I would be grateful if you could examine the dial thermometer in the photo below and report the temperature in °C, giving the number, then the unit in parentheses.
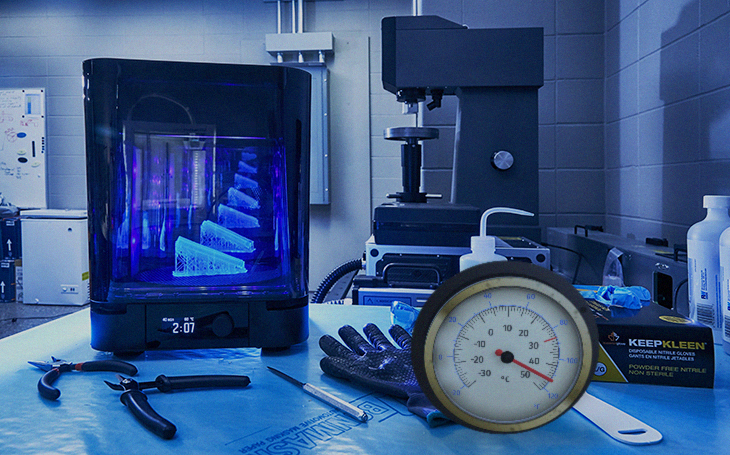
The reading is 45 (°C)
